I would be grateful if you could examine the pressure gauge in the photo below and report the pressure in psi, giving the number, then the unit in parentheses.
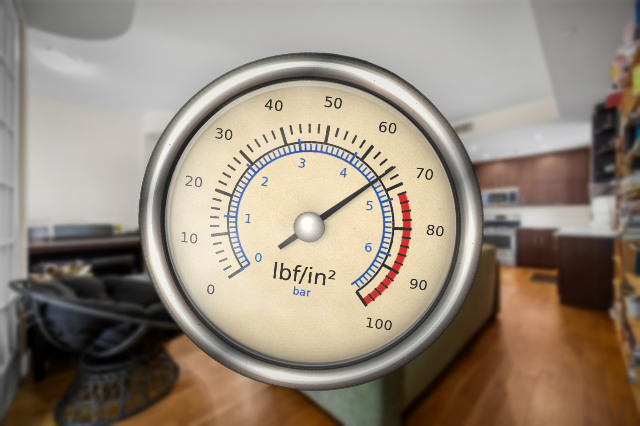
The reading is 66 (psi)
